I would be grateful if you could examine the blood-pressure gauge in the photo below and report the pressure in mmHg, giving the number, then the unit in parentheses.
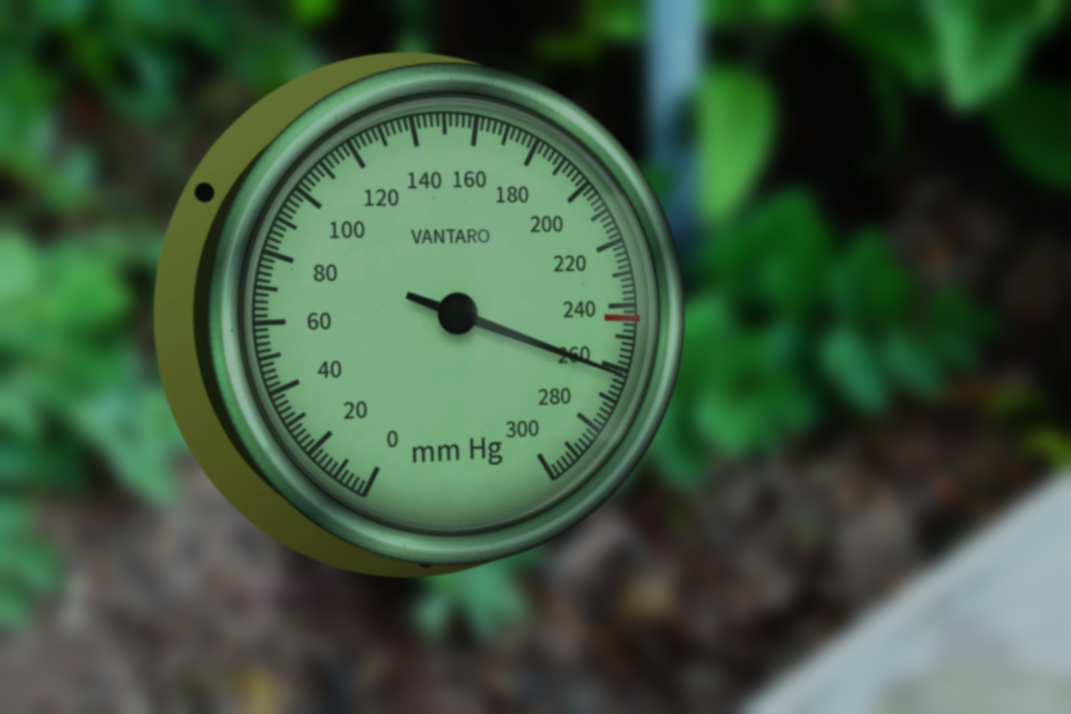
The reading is 262 (mmHg)
